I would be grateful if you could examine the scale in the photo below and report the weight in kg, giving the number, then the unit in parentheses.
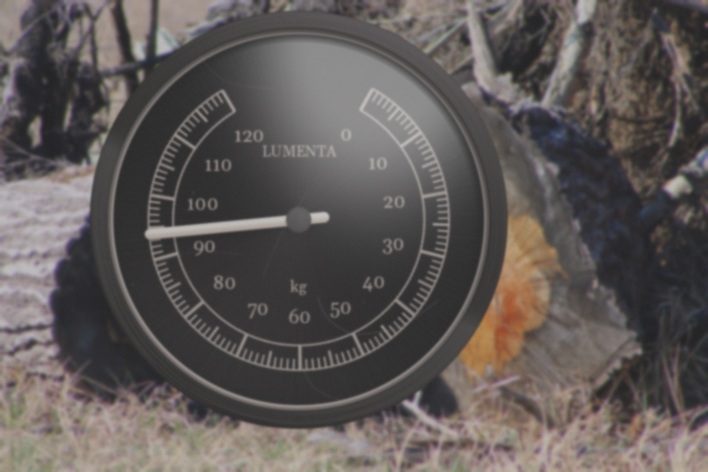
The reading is 94 (kg)
